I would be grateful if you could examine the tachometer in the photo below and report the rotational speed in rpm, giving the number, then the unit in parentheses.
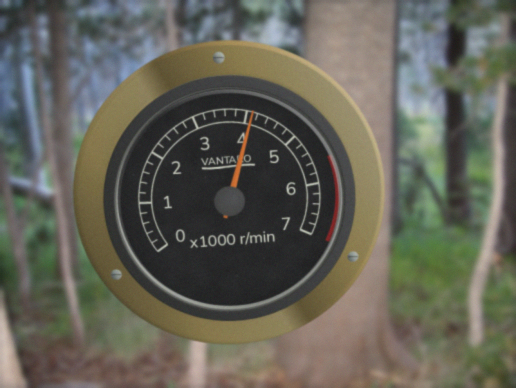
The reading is 4100 (rpm)
